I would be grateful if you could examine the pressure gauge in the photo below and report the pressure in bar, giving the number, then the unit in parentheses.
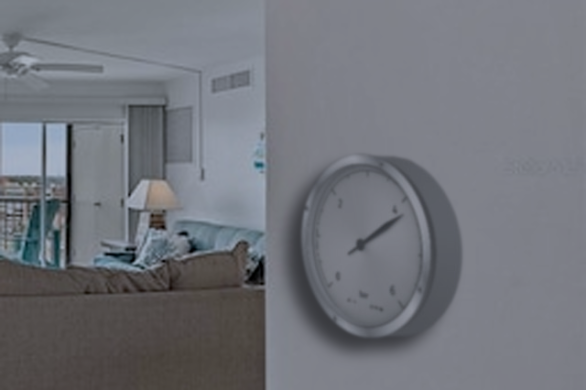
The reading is 4.25 (bar)
